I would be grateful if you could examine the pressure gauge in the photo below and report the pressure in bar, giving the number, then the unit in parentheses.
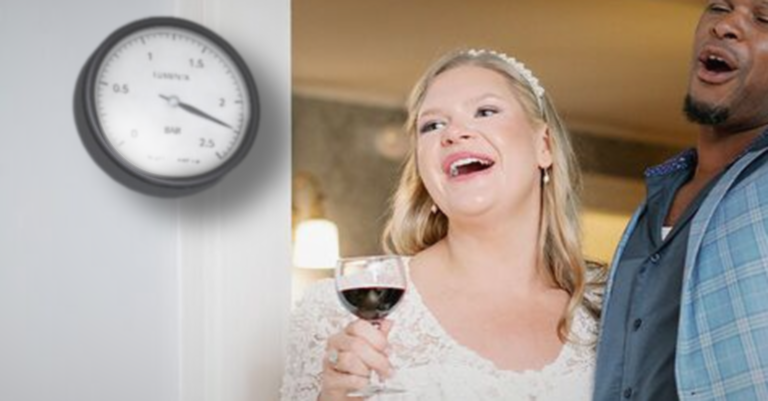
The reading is 2.25 (bar)
